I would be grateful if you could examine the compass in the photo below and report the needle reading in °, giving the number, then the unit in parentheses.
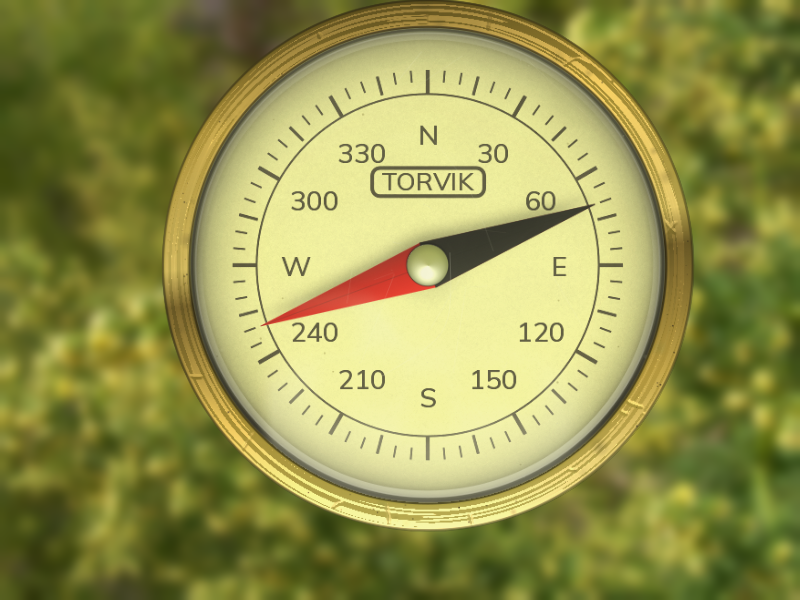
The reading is 250 (°)
